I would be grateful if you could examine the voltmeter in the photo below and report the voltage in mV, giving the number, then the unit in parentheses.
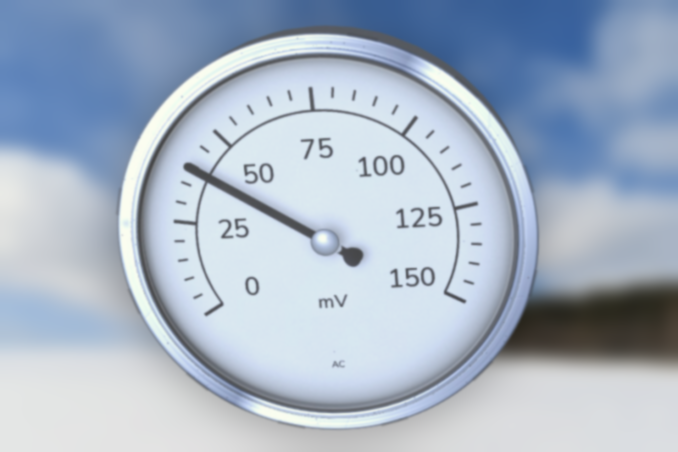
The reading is 40 (mV)
